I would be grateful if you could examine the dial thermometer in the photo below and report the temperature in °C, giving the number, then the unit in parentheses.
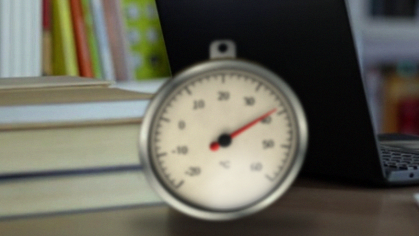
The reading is 38 (°C)
